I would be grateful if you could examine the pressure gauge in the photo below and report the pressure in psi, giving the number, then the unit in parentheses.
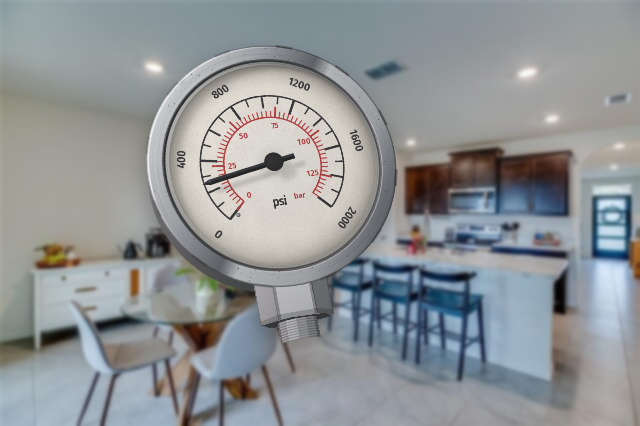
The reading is 250 (psi)
